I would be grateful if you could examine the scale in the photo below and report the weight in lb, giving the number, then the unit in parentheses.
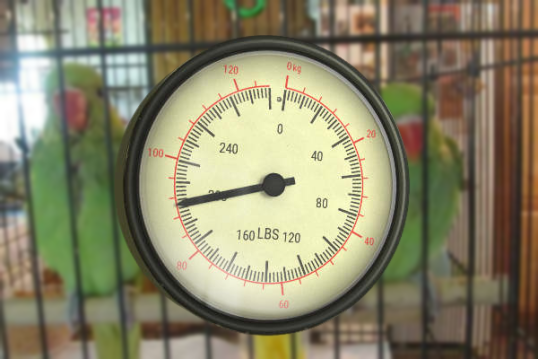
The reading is 200 (lb)
